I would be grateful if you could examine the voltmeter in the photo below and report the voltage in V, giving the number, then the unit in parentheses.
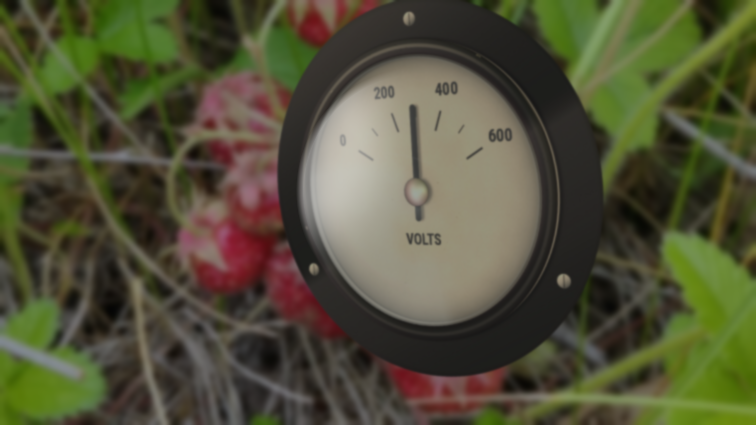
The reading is 300 (V)
